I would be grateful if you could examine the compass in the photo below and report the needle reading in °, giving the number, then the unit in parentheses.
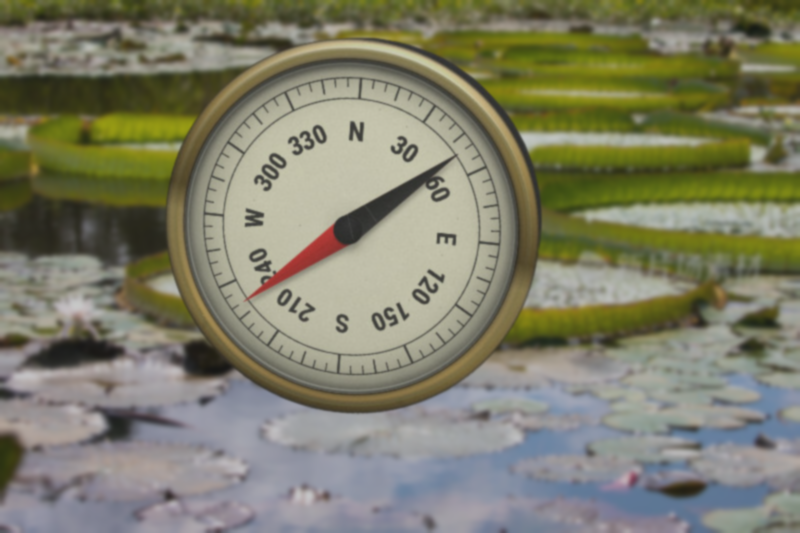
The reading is 230 (°)
